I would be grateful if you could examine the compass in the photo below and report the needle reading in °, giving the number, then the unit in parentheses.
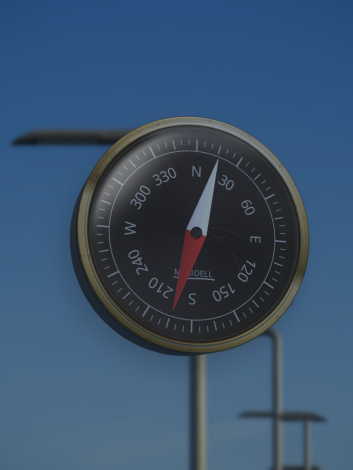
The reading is 195 (°)
